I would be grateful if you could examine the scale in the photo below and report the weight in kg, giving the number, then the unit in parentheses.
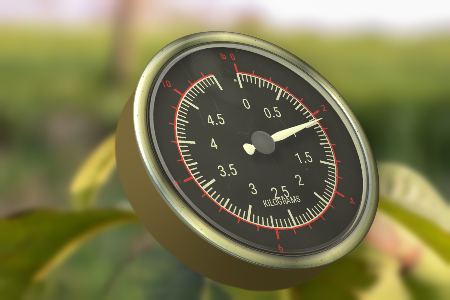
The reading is 1 (kg)
